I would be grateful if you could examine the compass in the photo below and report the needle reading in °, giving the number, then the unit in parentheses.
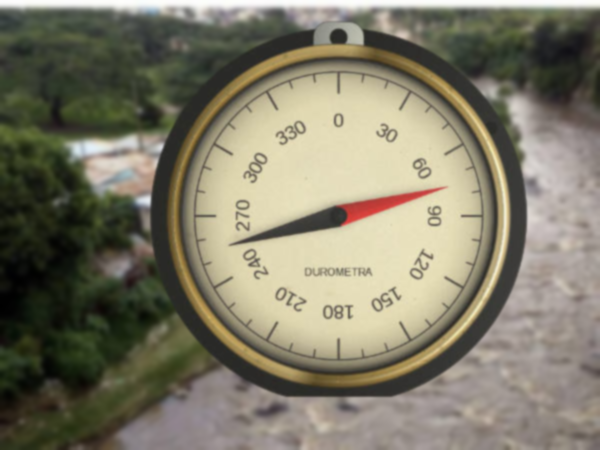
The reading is 75 (°)
